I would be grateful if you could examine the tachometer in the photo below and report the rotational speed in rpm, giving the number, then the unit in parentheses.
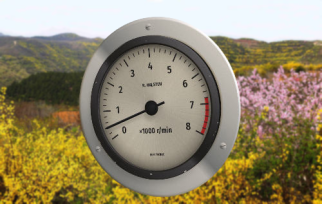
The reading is 400 (rpm)
